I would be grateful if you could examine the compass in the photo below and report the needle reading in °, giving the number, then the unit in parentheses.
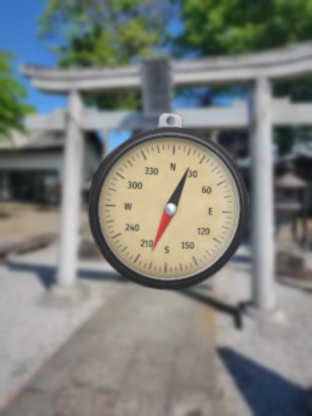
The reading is 200 (°)
